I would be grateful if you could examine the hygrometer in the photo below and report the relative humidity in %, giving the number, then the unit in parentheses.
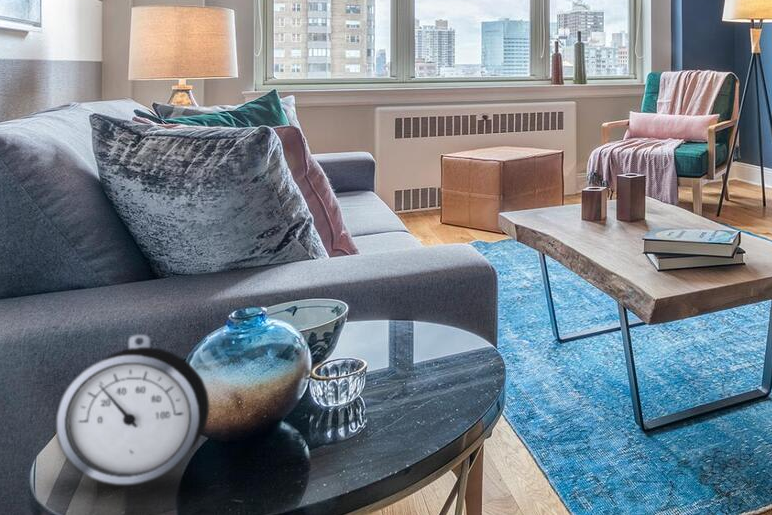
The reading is 30 (%)
